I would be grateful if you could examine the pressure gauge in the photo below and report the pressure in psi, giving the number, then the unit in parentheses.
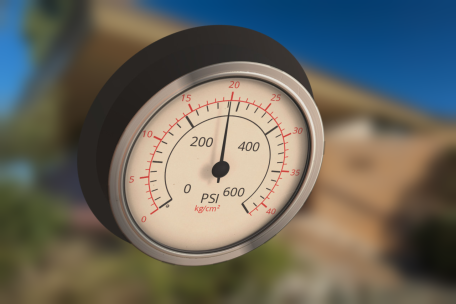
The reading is 280 (psi)
